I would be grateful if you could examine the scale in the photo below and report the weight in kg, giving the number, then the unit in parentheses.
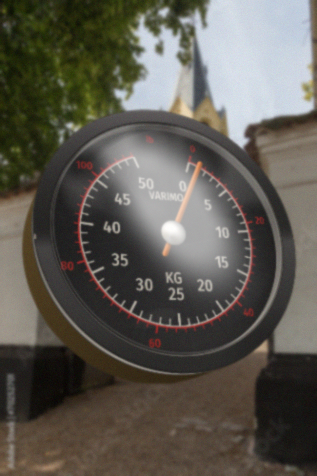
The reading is 1 (kg)
